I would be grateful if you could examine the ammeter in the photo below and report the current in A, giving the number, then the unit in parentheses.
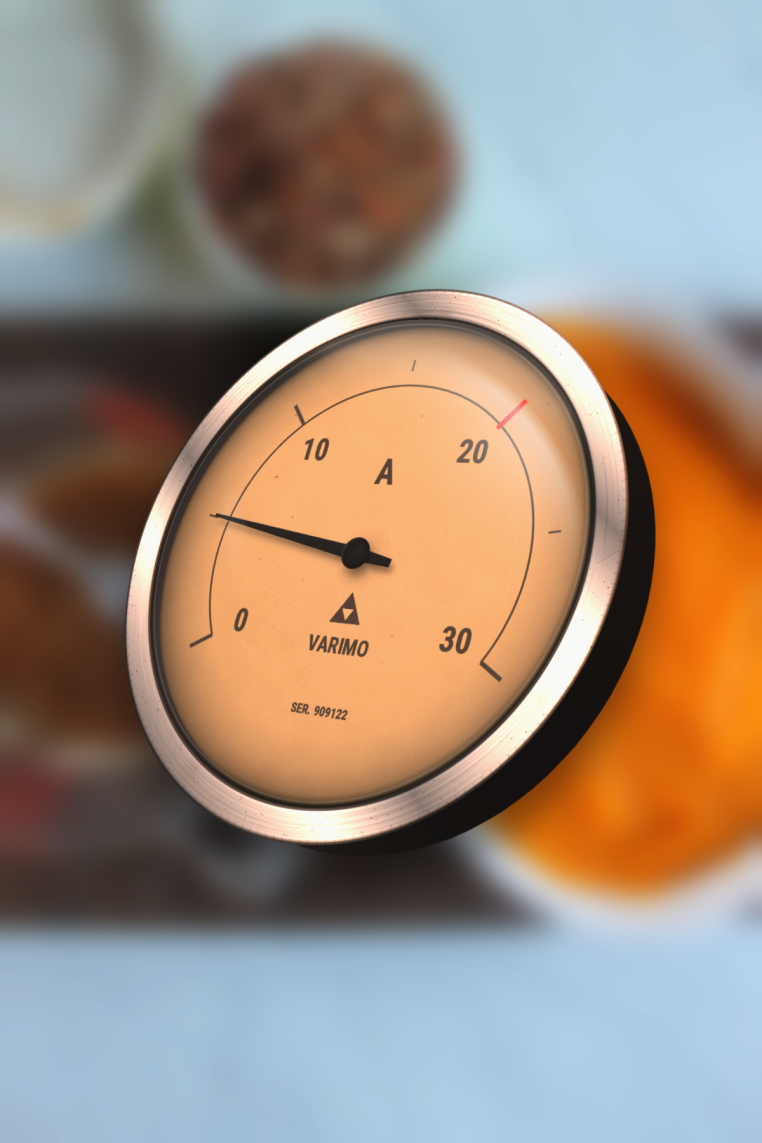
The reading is 5 (A)
